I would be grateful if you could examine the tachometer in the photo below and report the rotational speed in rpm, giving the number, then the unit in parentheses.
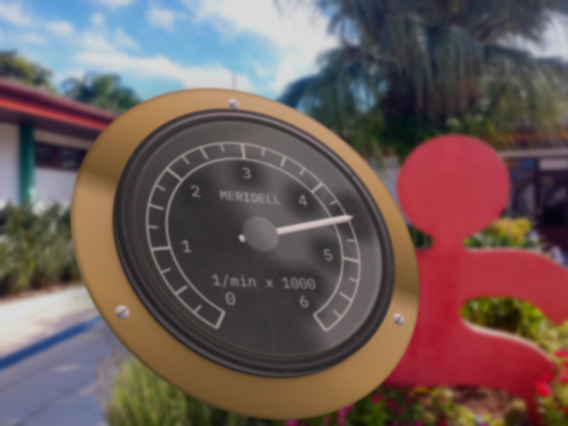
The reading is 4500 (rpm)
